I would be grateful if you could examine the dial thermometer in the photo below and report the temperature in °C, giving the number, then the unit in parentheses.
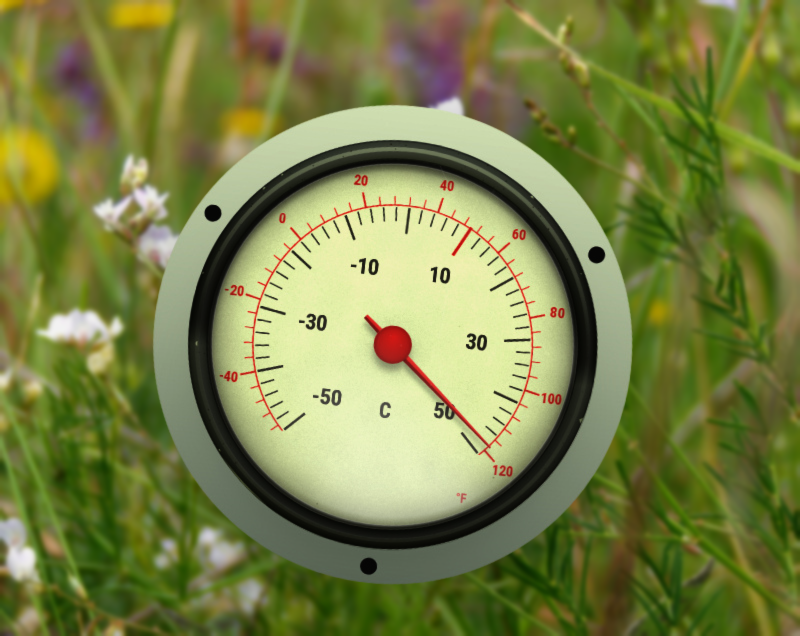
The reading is 48 (°C)
